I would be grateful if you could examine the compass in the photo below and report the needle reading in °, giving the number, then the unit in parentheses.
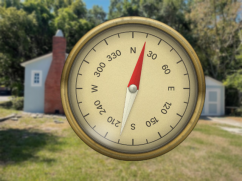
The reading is 15 (°)
